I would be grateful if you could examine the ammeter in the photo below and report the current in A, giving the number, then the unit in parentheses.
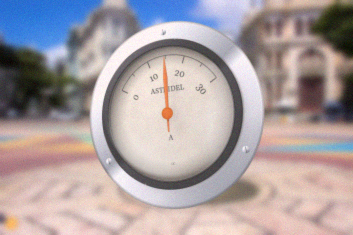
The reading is 15 (A)
